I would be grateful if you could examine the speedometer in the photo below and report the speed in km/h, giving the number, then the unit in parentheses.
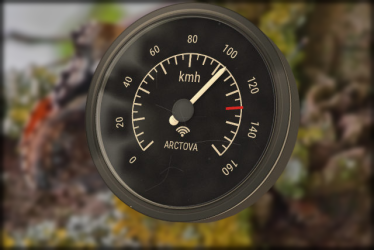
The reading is 105 (km/h)
